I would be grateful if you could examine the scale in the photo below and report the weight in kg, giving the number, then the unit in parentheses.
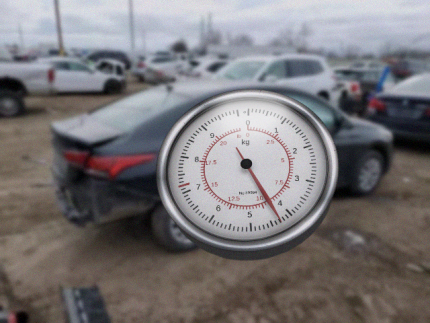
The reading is 4.3 (kg)
